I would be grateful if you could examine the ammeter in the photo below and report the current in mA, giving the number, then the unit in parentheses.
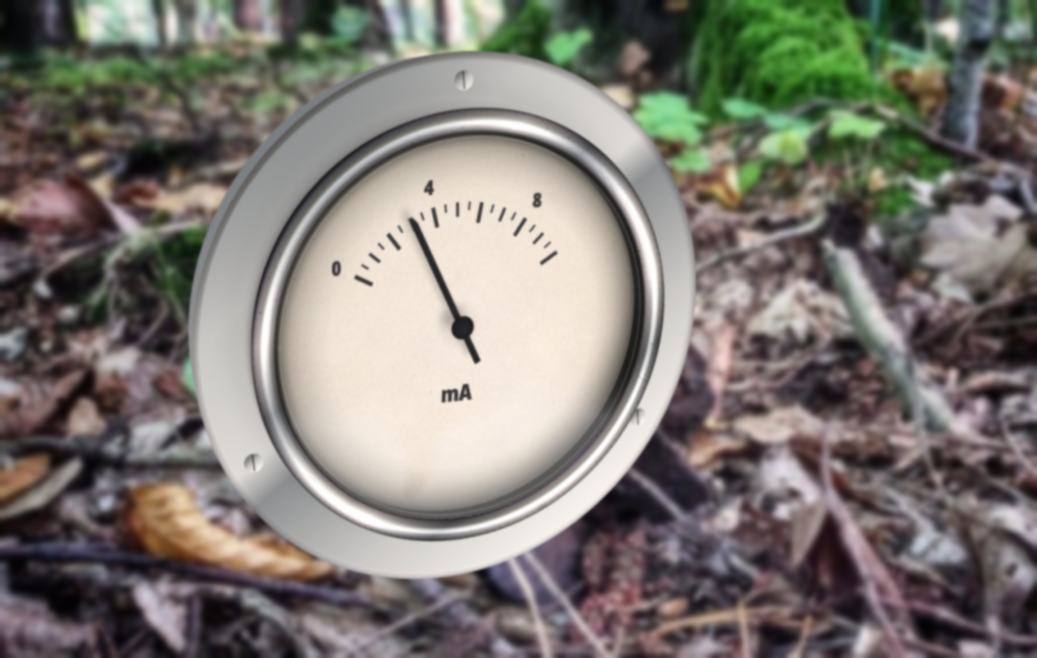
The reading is 3 (mA)
